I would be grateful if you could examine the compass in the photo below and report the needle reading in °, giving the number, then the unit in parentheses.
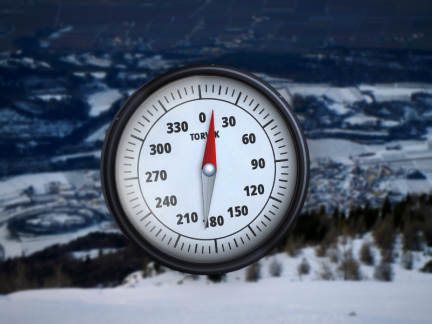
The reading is 10 (°)
